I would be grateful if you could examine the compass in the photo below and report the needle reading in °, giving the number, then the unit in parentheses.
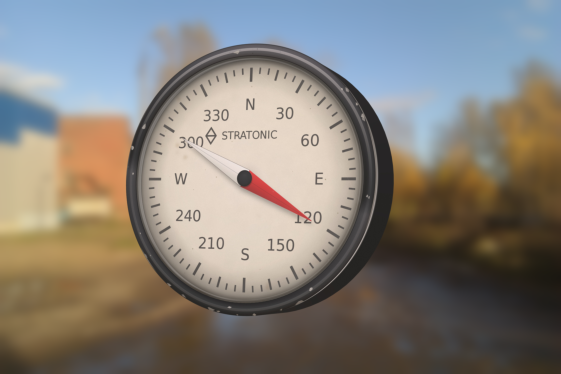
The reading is 120 (°)
